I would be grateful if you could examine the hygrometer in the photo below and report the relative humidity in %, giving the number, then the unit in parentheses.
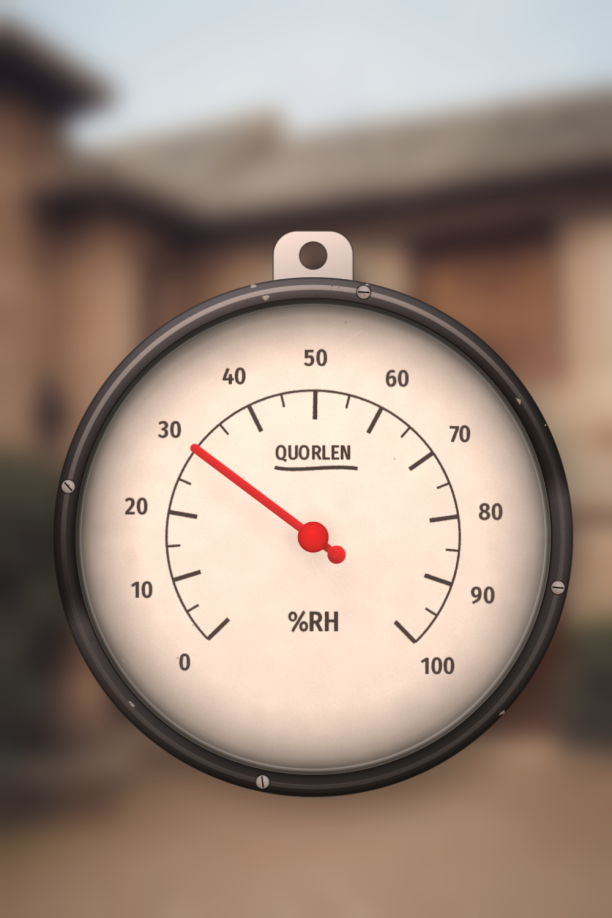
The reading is 30 (%)
